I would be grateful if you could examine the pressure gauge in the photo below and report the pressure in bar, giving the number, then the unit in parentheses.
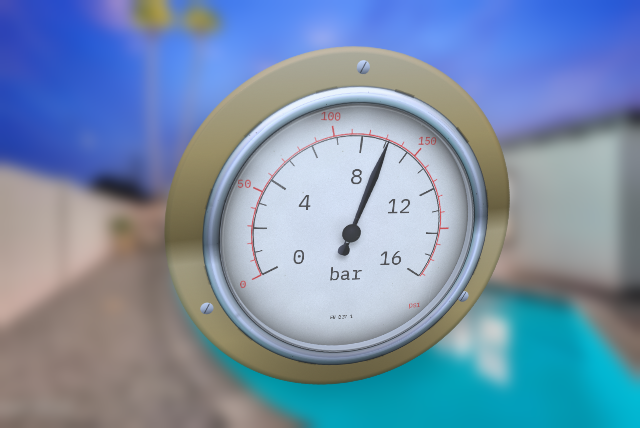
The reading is 9 (bar)
